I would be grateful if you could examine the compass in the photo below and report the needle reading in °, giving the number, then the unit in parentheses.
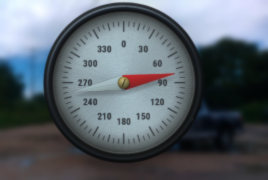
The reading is 80 (°)
